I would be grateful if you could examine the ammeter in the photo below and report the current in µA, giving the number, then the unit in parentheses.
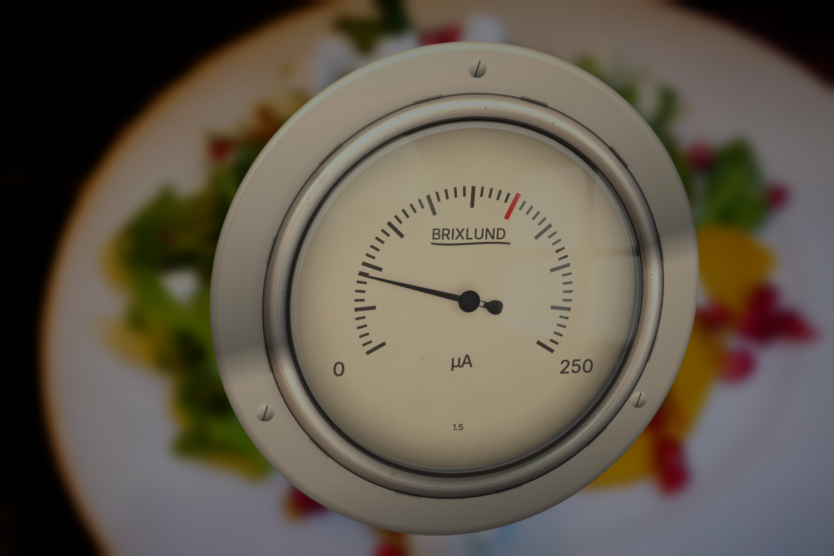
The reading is 45 (µA)
